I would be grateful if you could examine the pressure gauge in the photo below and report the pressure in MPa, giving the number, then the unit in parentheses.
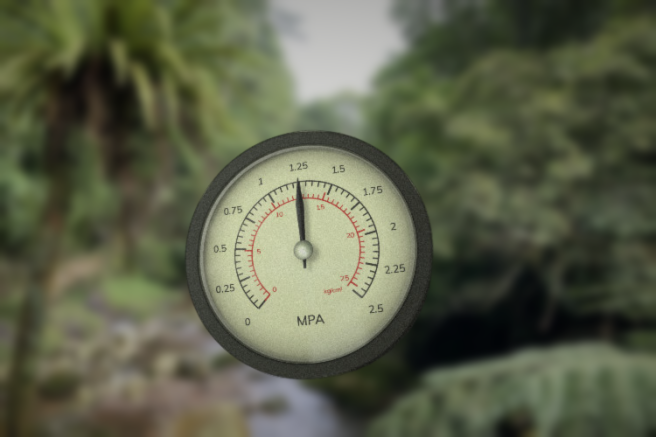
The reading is 1.25 (MPa)
